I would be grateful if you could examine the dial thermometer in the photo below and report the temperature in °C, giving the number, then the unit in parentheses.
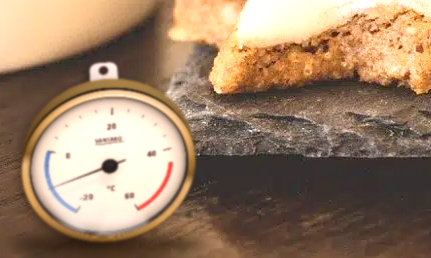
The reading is -10 (°C)
